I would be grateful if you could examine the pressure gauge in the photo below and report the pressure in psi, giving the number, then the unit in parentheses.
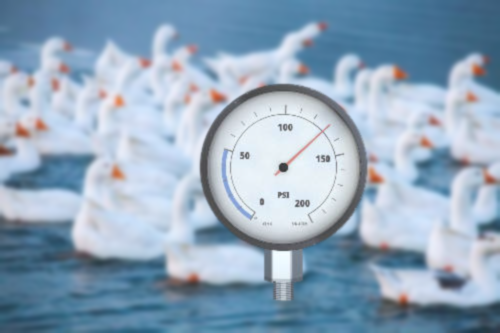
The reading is 130 (psi)
